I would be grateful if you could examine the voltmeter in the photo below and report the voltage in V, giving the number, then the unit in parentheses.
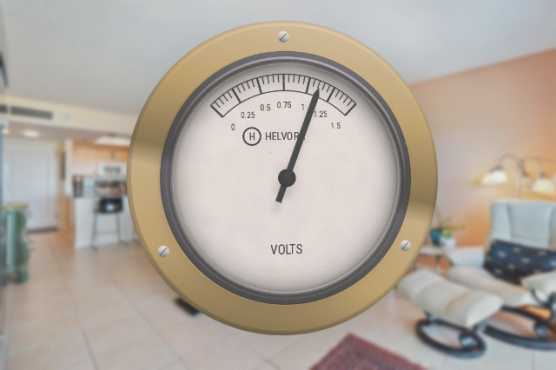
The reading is 1.1 (V)
